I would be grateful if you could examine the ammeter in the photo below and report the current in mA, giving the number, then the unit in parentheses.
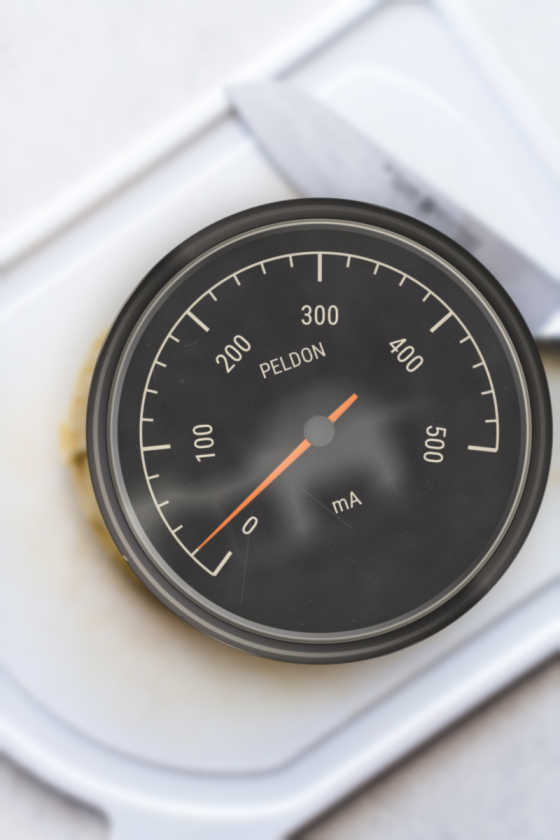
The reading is 20 (mA)
